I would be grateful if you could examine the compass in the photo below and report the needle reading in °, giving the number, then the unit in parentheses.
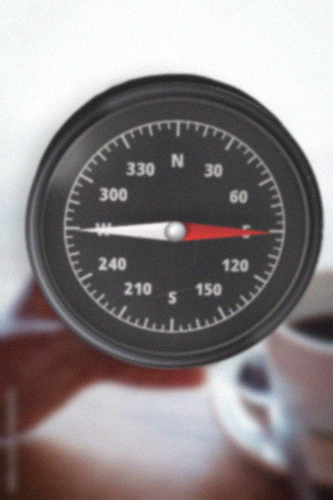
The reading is 90 (°)
